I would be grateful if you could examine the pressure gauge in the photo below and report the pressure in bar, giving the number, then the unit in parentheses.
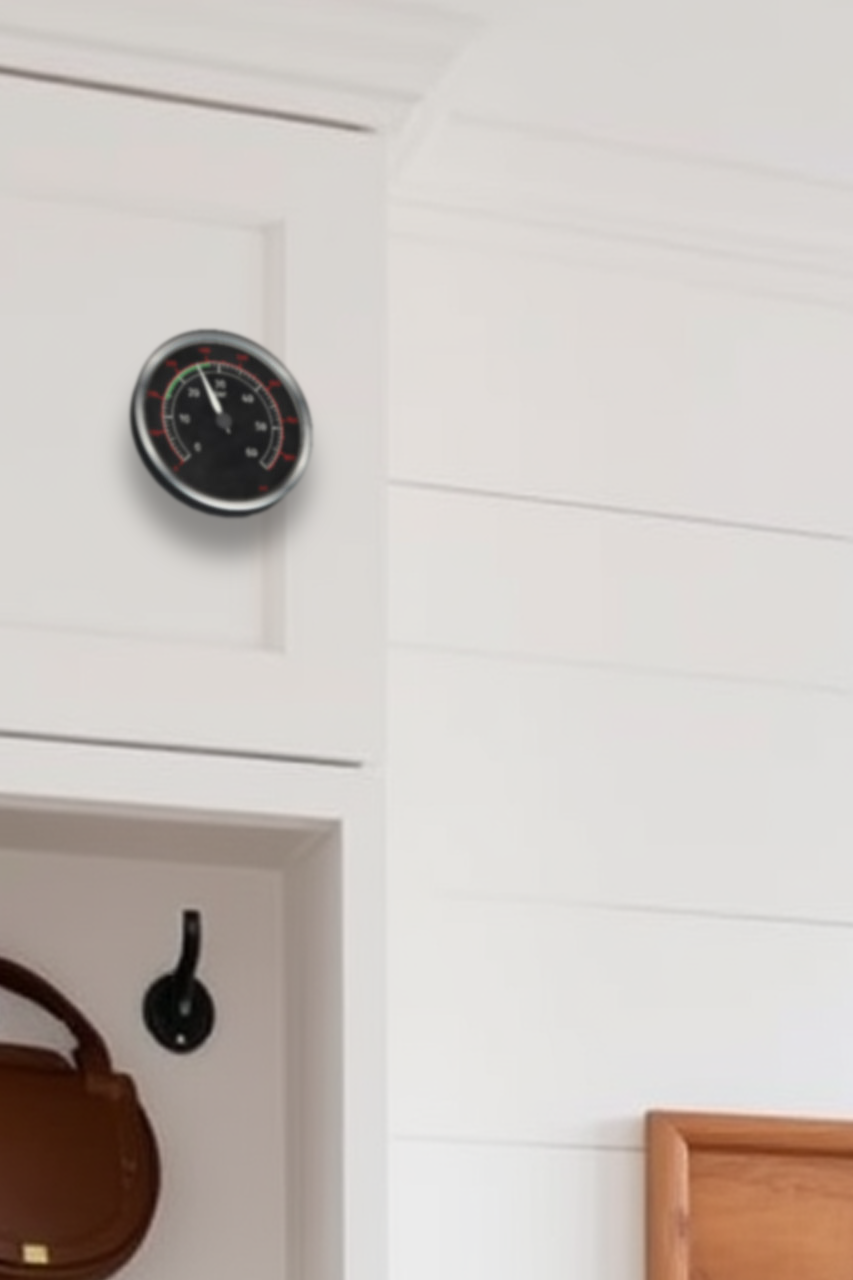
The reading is 25 (bar)
